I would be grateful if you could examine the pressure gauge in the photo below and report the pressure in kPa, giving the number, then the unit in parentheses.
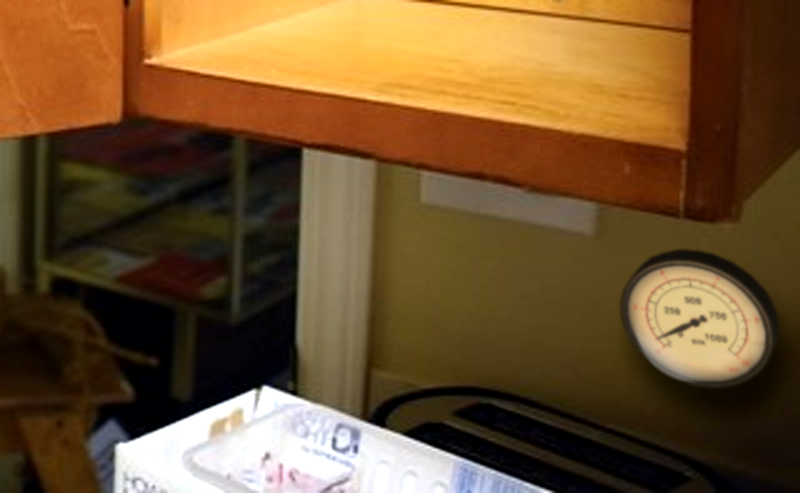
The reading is 50 (kPa)
